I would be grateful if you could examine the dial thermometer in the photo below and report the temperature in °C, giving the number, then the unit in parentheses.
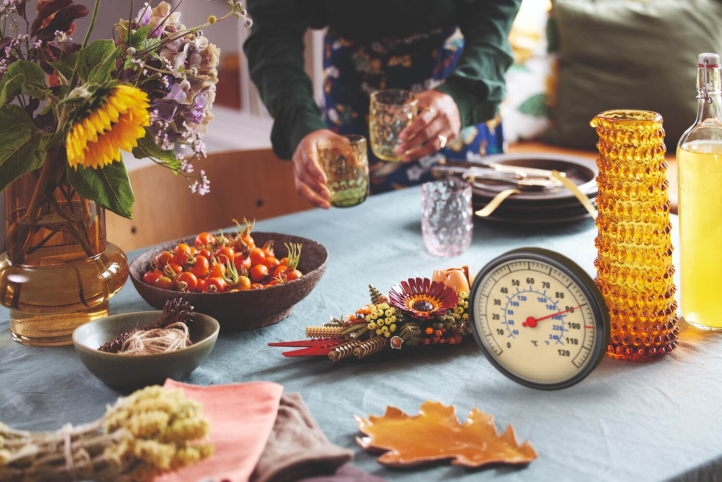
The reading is 90 (°C)
